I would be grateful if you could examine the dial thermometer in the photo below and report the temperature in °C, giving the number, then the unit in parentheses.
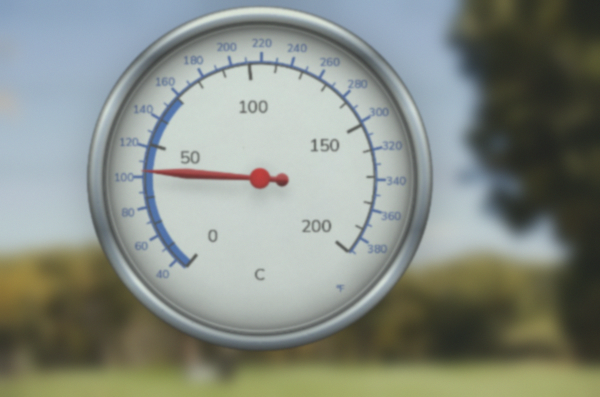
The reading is 40 (°C)
